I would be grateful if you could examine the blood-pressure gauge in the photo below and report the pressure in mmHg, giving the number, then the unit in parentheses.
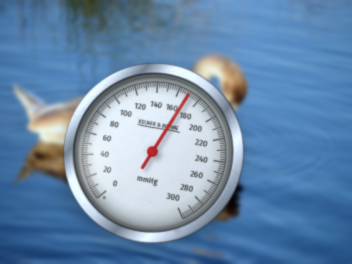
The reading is 170 (mmHg)
